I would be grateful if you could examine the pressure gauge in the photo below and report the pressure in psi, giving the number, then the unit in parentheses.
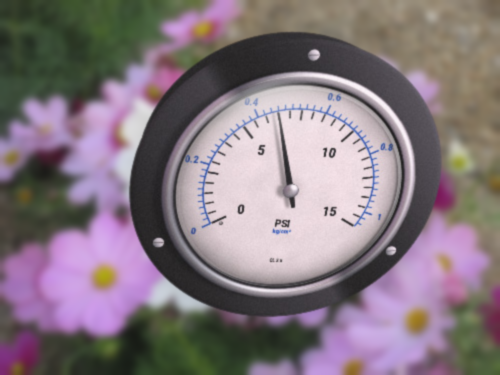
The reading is 6.5 (psi)
